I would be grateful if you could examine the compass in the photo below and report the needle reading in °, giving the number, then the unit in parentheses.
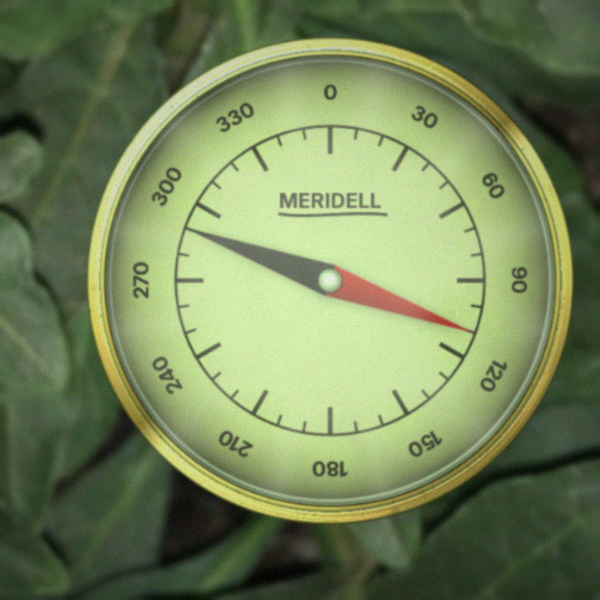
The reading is 110 (°)
